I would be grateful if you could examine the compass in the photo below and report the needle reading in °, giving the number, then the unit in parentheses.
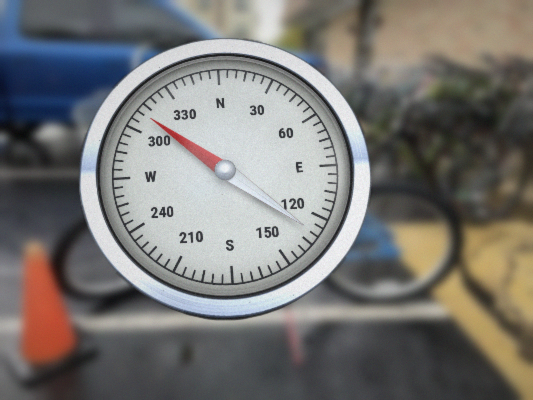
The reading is 310 (°)
